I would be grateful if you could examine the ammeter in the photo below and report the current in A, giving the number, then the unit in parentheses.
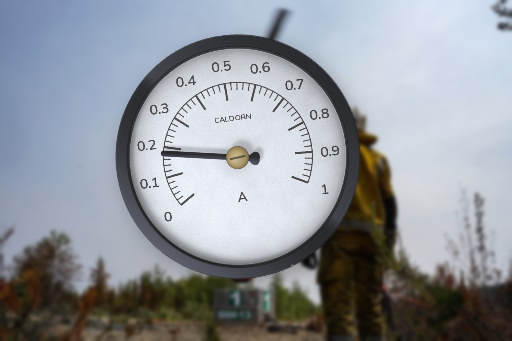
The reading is 0.18 (A)
